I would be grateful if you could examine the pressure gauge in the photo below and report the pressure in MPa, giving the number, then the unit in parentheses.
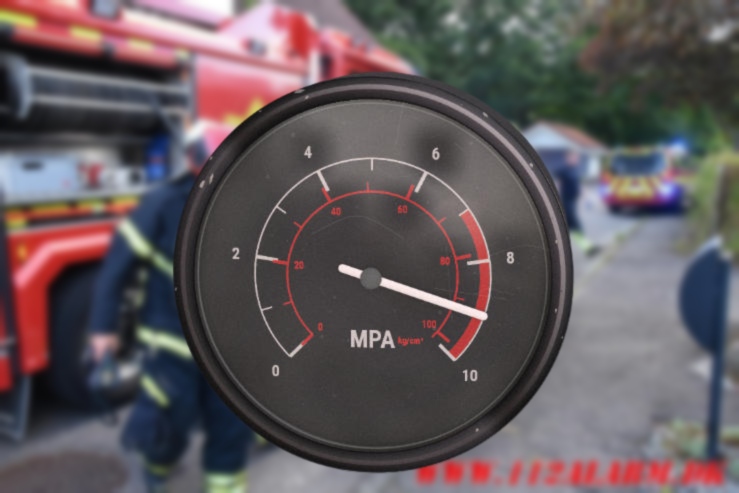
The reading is 9 (MPa)
